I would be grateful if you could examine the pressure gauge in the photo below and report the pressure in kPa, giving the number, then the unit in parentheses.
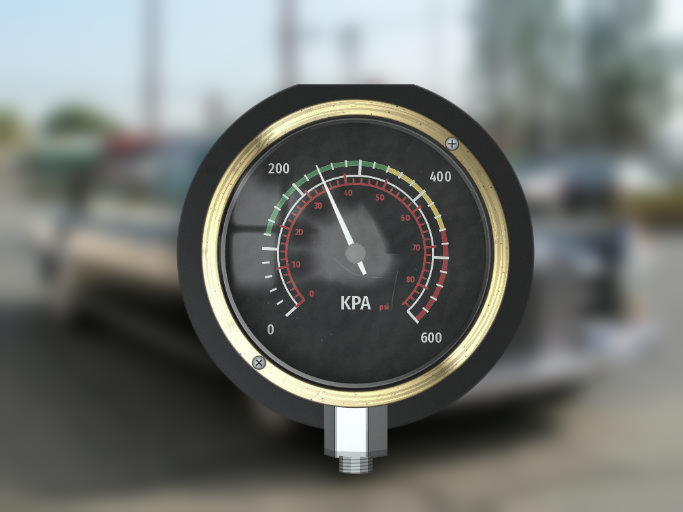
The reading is 240 (kPa)
